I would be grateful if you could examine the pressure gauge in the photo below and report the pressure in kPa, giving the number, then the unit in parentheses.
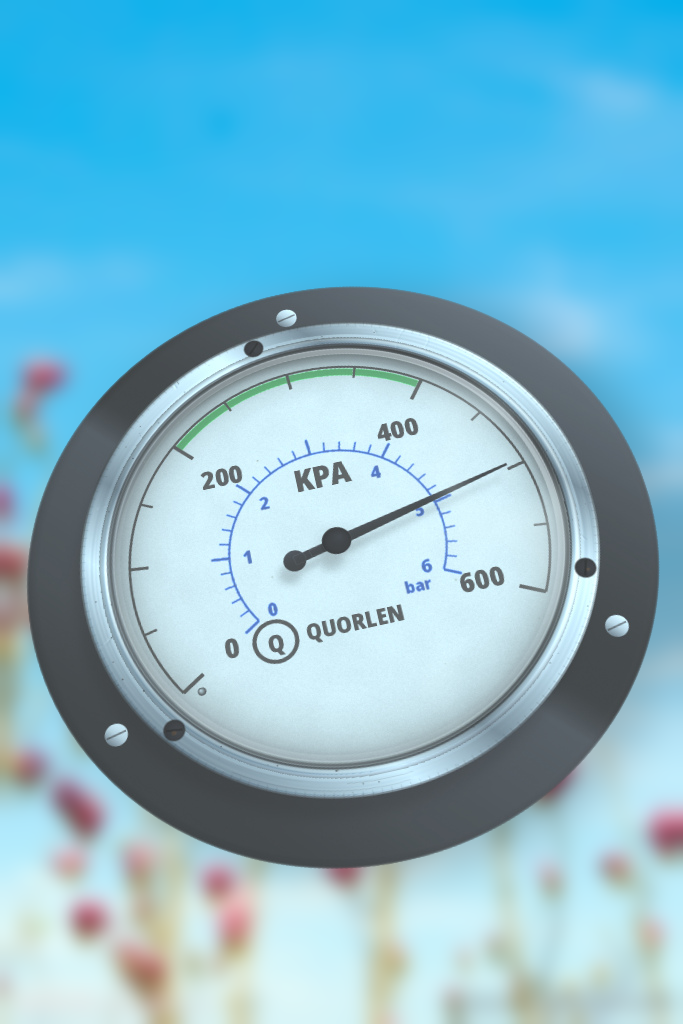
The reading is 500 (kPa)
